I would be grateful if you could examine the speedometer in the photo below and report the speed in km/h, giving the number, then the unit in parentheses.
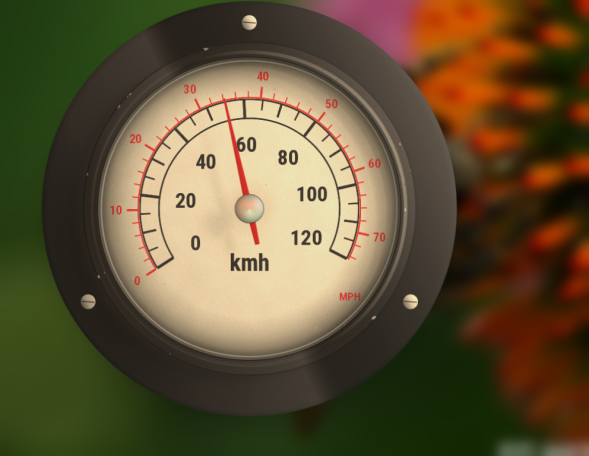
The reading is 55 (km/h)
